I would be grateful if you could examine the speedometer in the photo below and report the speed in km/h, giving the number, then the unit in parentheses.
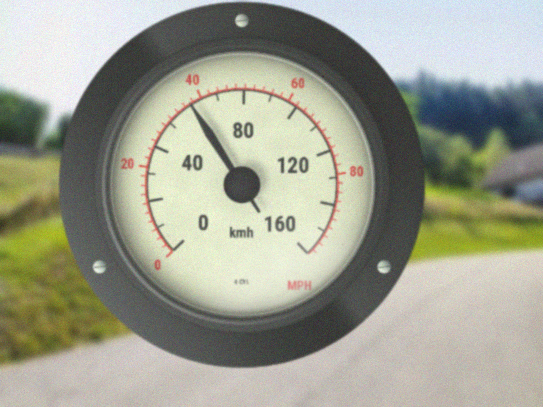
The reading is 60 (km/h)
